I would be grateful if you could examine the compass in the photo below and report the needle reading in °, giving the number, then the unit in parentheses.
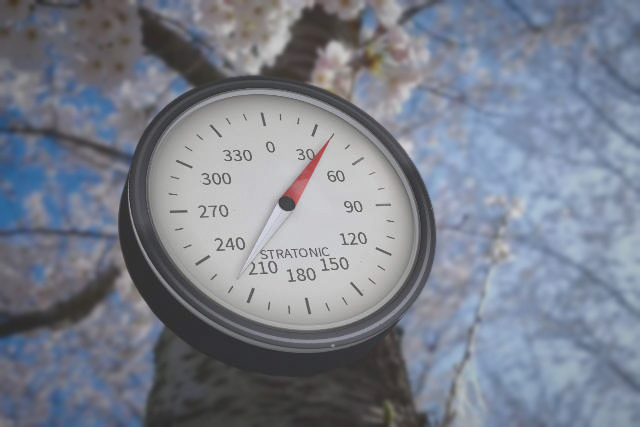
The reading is 40 (°)
